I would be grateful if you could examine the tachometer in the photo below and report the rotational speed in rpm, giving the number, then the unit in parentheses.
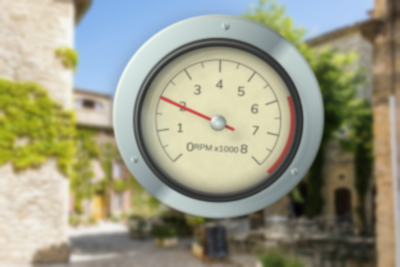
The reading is 2000 (rpm)
